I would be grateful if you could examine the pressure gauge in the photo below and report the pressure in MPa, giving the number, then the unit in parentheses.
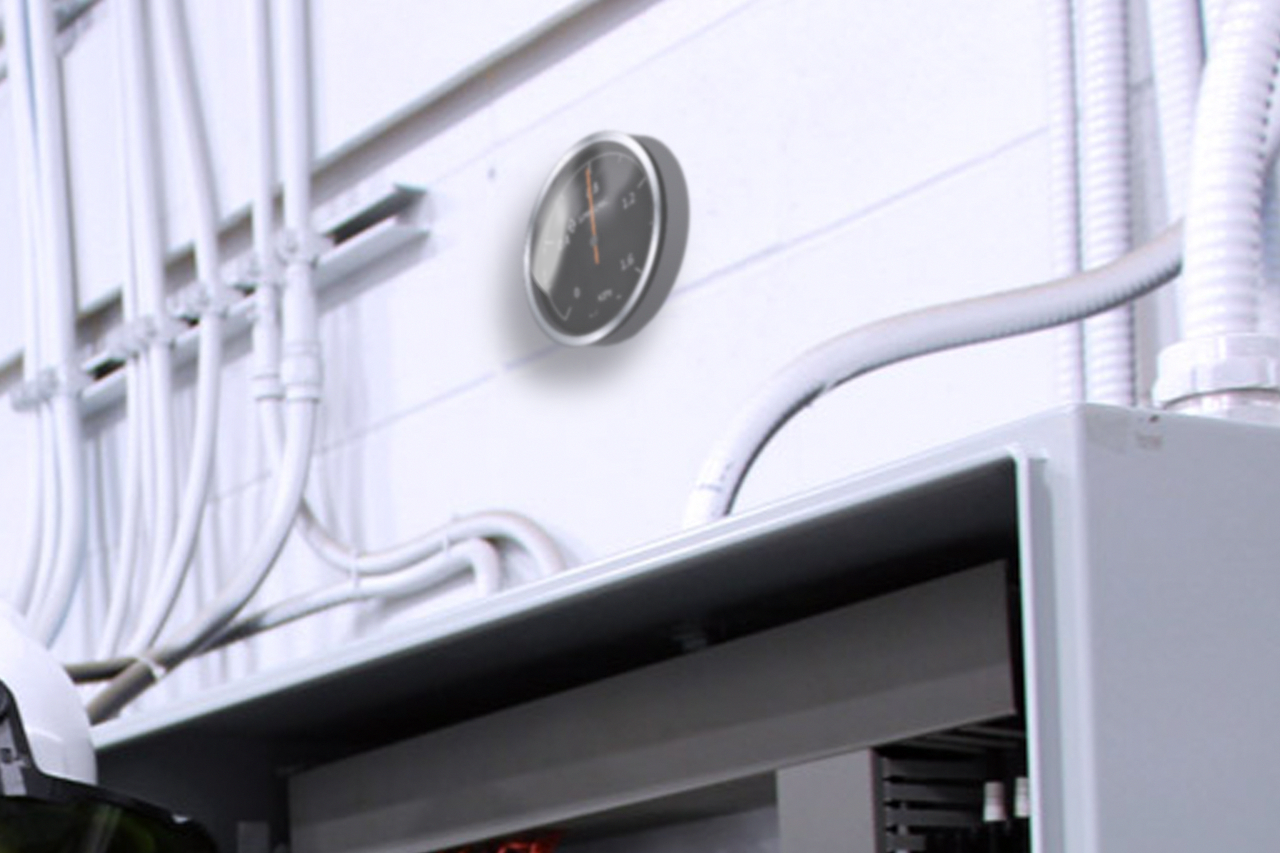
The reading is 0.8 (MPa)
